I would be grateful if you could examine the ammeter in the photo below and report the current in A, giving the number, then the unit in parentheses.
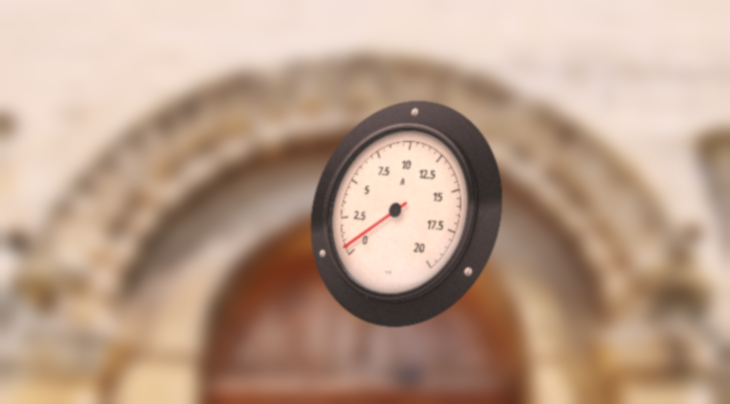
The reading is 0.5 (A)
